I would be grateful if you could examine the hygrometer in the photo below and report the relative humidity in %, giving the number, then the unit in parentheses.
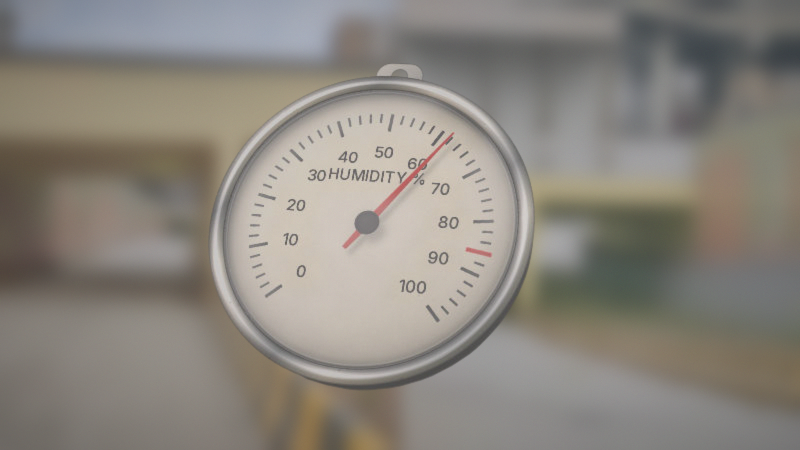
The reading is 62 (%)
